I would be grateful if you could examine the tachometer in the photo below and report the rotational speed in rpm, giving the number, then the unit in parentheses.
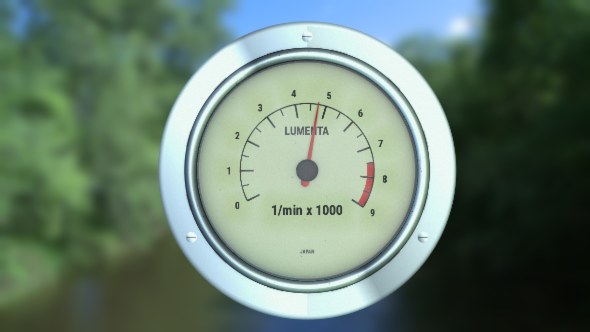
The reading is 4750 (rpm)
